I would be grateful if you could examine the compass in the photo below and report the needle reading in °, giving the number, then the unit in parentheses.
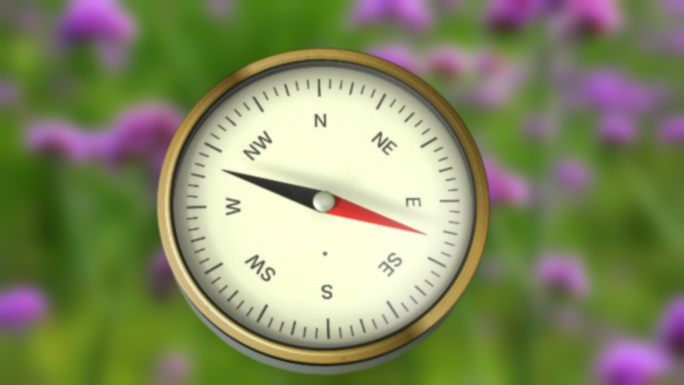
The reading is 110 (°)
